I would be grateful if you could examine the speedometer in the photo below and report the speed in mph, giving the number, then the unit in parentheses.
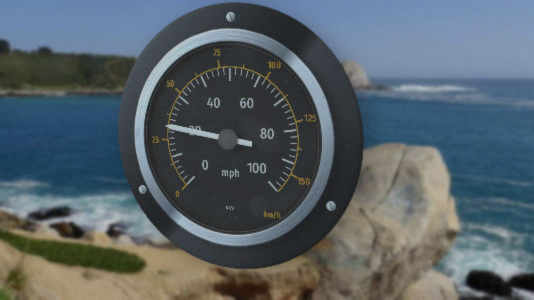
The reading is 20 (mph)
